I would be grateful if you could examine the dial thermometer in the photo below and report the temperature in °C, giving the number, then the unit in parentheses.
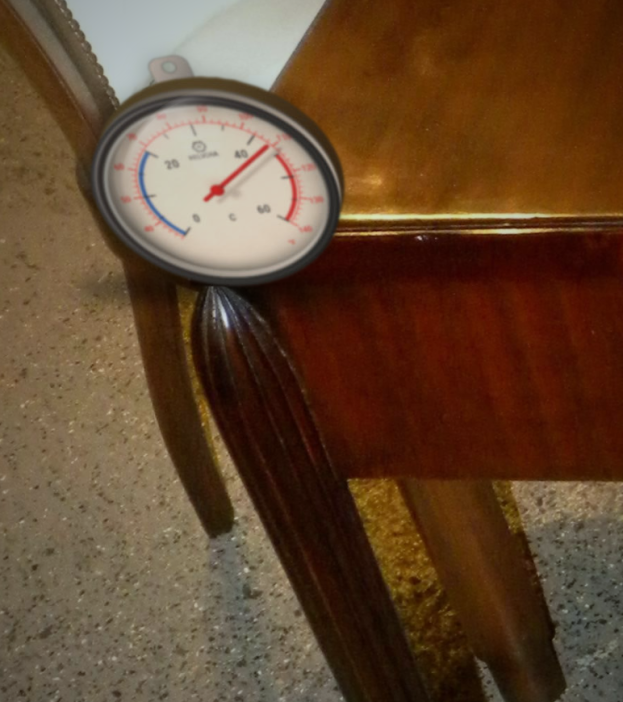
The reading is 42.5 (°C)
